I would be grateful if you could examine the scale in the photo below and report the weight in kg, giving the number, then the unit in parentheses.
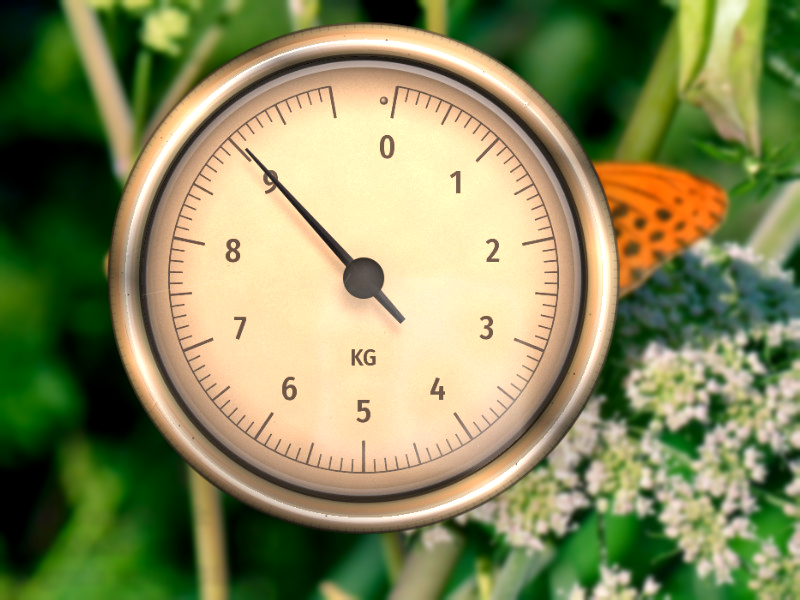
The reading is 9.05 (kg)
